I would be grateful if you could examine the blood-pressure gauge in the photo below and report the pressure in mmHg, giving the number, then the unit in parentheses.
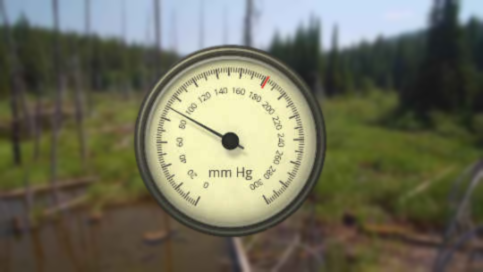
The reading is 90 (mmHg)
